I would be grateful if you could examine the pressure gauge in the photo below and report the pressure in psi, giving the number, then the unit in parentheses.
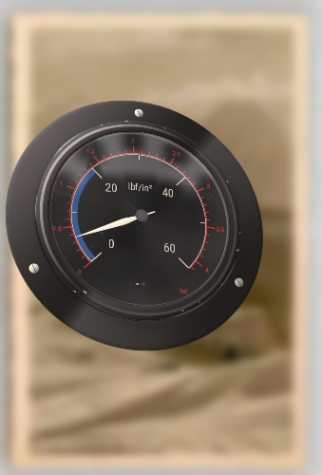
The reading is 5 (psi)
